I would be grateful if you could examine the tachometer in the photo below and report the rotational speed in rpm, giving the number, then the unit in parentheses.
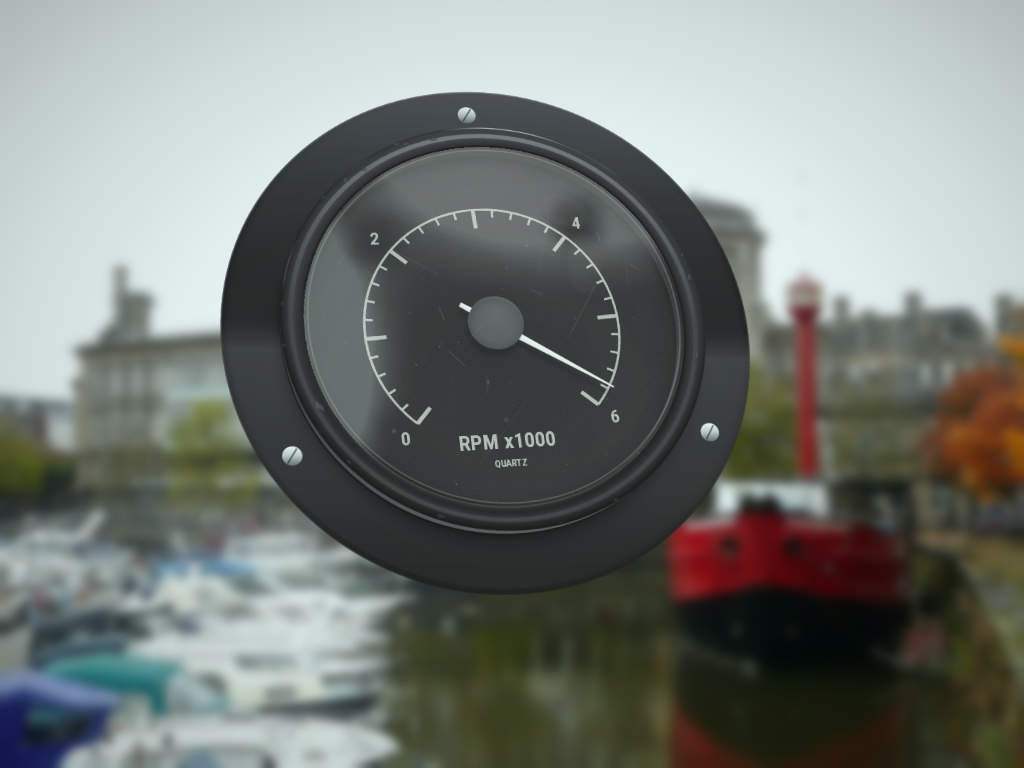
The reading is 5800 (rpm)
